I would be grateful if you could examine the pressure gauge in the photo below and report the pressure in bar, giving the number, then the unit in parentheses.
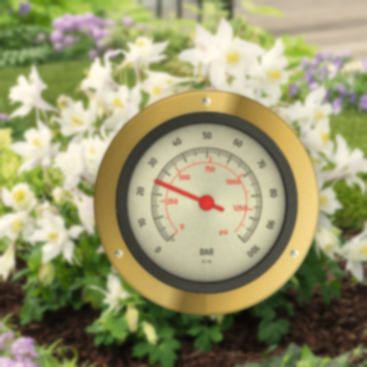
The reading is 25 (bar)
